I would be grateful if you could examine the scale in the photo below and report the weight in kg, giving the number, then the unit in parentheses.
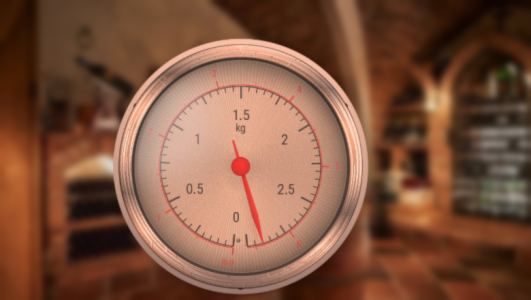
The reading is 2.9 (kg)
